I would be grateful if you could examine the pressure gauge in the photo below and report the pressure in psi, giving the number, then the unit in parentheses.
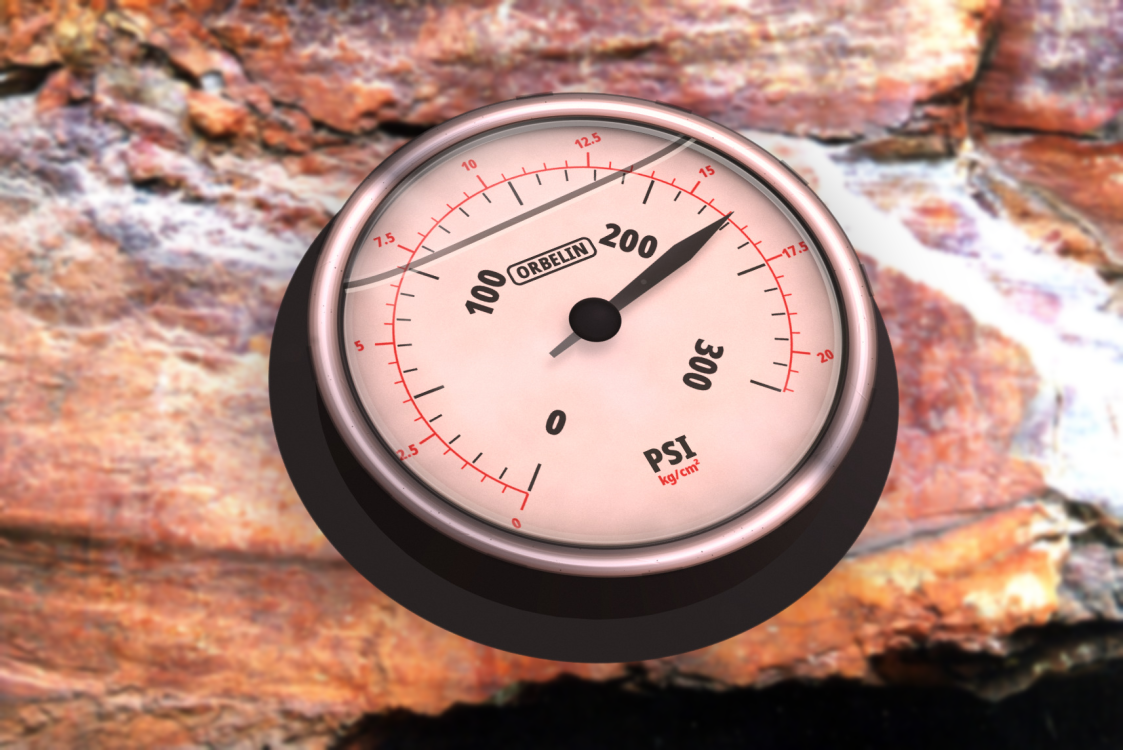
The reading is 230 (psi)
